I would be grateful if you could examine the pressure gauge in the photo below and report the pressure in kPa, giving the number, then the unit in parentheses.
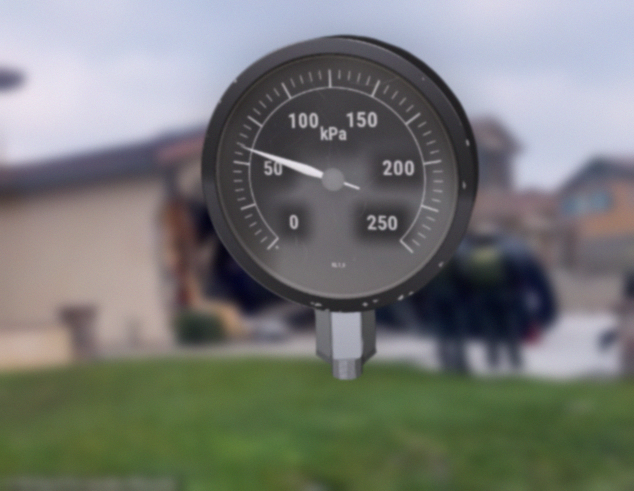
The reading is 60 (kPa)
